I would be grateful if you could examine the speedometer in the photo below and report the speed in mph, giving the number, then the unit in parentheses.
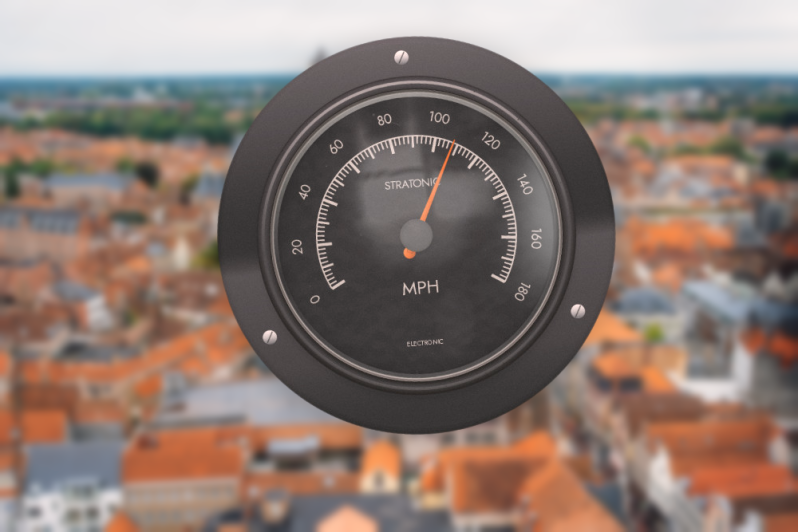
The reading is 108 (mph)
